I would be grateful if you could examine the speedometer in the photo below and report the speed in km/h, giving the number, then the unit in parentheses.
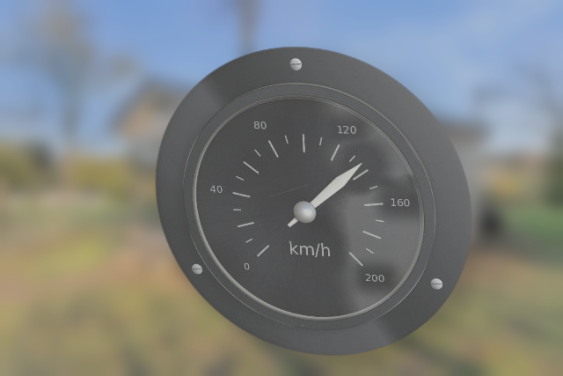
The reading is 135 (km/h)
